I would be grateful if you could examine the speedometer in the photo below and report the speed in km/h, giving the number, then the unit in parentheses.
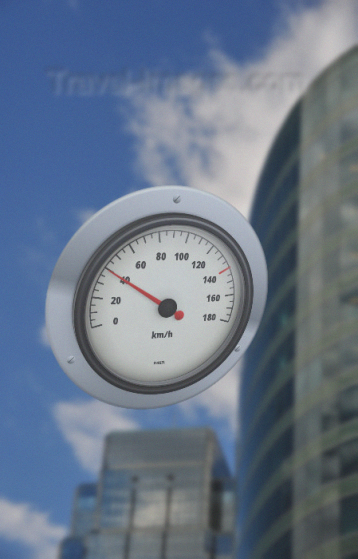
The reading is 40 (km/h)
